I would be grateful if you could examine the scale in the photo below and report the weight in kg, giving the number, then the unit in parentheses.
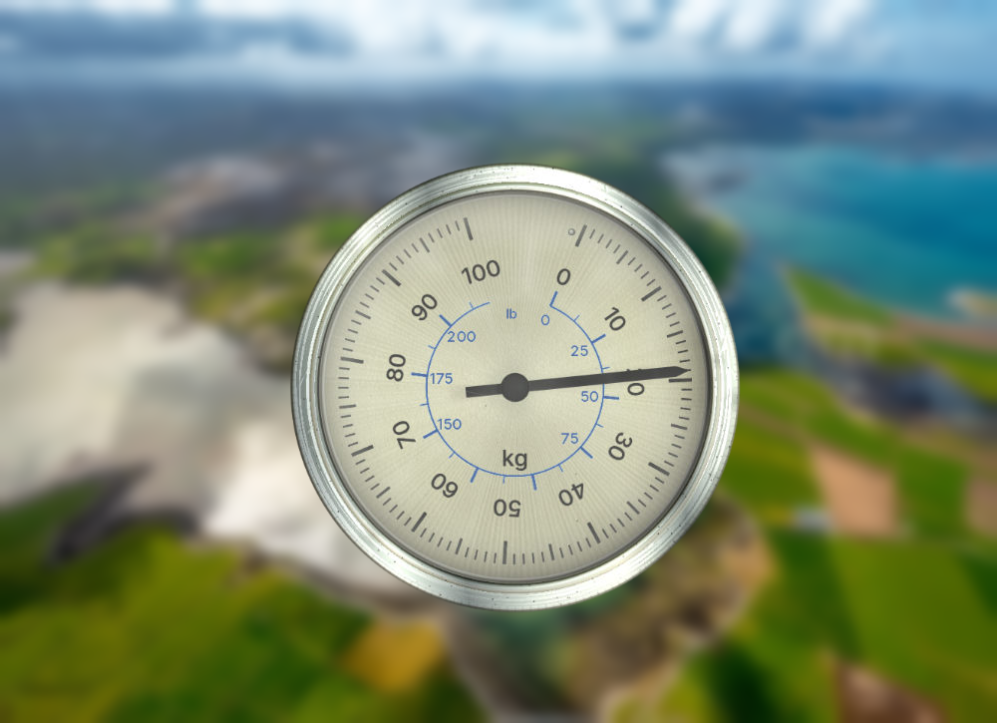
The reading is 19 (kg)
